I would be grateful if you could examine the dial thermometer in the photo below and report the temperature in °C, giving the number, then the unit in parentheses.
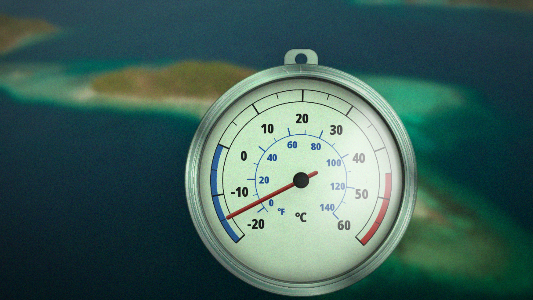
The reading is -15 (°C)
